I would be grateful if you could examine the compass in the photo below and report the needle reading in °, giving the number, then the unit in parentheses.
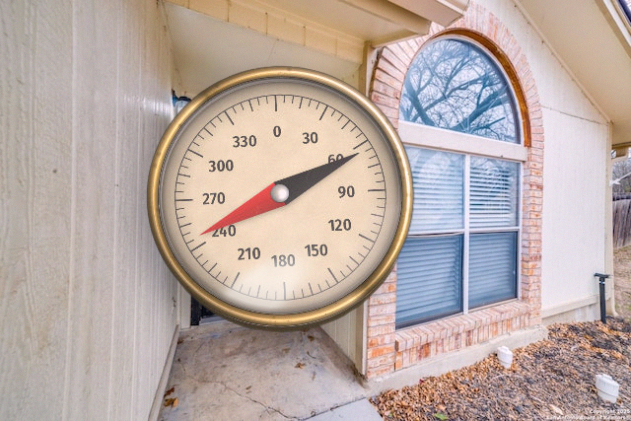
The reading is 245 (°)
